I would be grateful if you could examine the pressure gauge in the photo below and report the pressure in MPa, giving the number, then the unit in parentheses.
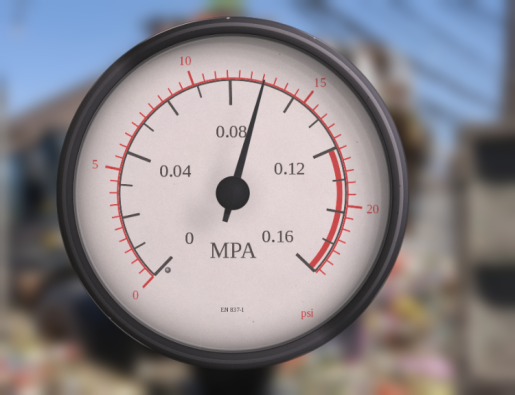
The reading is 0.09 (MPa)
